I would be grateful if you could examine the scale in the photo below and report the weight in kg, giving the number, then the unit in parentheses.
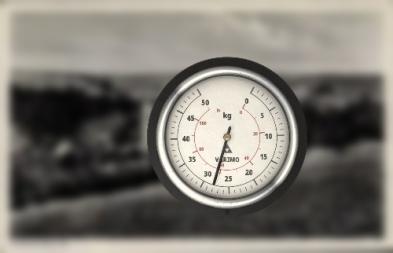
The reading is 28 (kg)
